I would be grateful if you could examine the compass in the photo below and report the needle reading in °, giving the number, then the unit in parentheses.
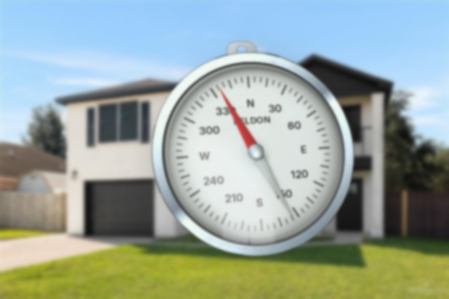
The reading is 335 (°)
